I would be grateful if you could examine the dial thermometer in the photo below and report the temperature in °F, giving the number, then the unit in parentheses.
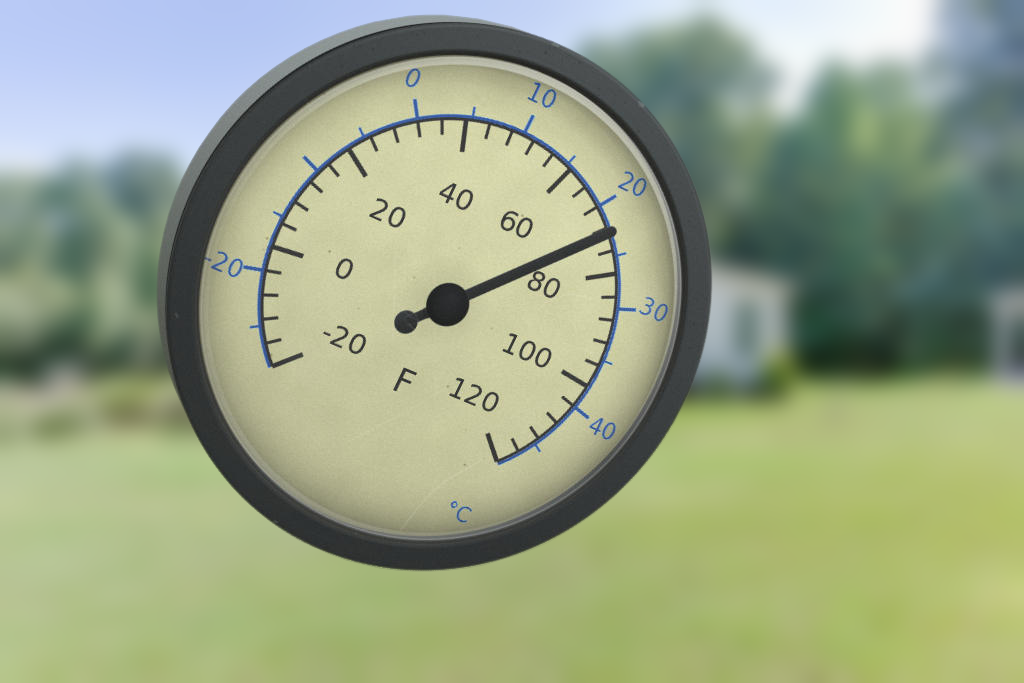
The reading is 72 (°F)
